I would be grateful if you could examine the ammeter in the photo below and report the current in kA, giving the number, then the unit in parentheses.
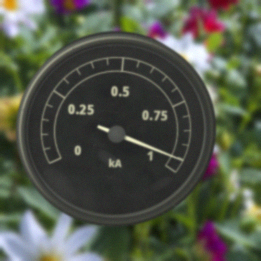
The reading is 0.95 (kA)
